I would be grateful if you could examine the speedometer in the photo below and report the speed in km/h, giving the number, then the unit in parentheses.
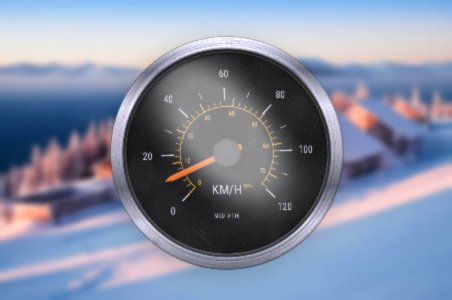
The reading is 10 (km/h)
